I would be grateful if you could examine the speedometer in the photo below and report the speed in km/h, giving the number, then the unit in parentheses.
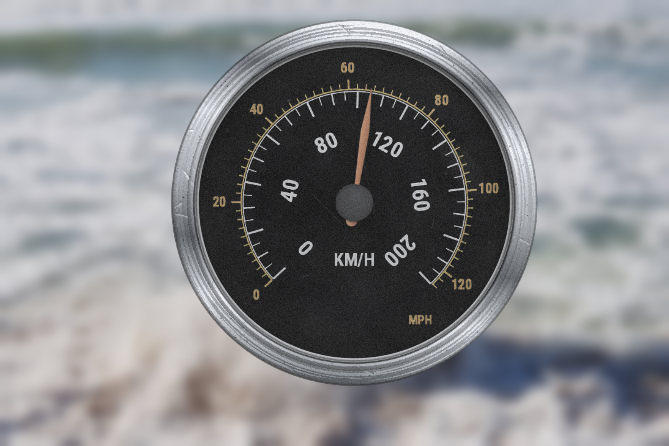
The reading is 105 (km/h)
